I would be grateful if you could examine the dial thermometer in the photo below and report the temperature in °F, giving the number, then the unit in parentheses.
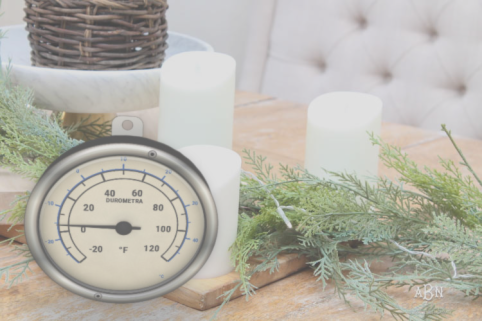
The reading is 5 (°F)
